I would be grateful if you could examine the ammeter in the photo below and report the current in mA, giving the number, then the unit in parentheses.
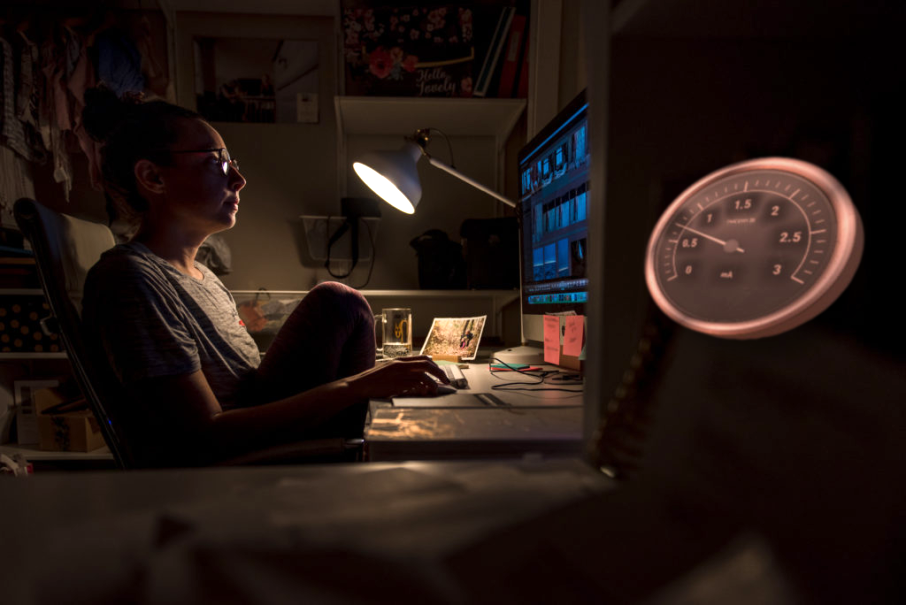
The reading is 0.7 (mA)
